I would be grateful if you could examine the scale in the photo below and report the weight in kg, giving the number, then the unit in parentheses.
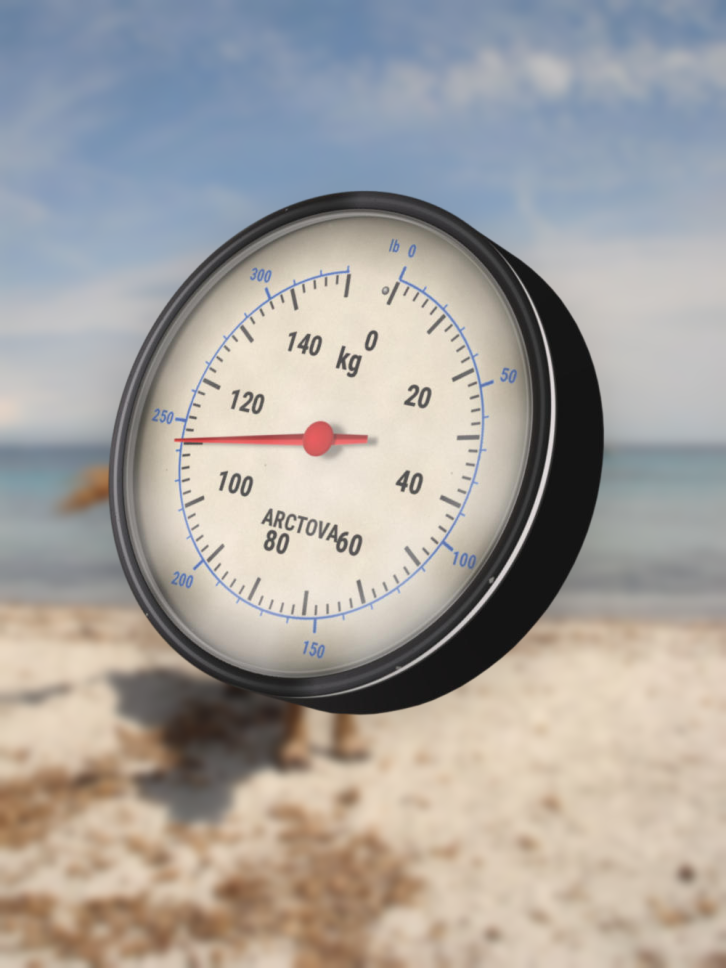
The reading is 110 (kg)
